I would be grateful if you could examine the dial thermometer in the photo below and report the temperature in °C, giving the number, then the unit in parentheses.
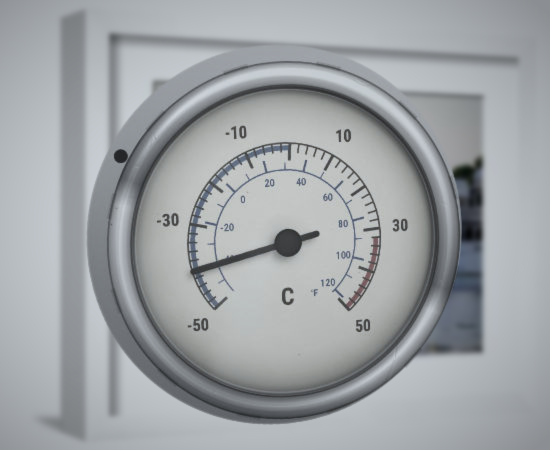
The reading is -40 (°C)
